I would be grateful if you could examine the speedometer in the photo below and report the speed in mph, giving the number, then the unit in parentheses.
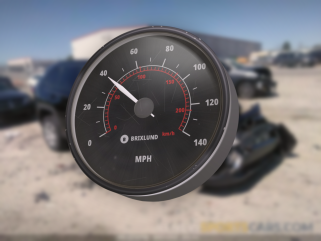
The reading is 40 (mph)
